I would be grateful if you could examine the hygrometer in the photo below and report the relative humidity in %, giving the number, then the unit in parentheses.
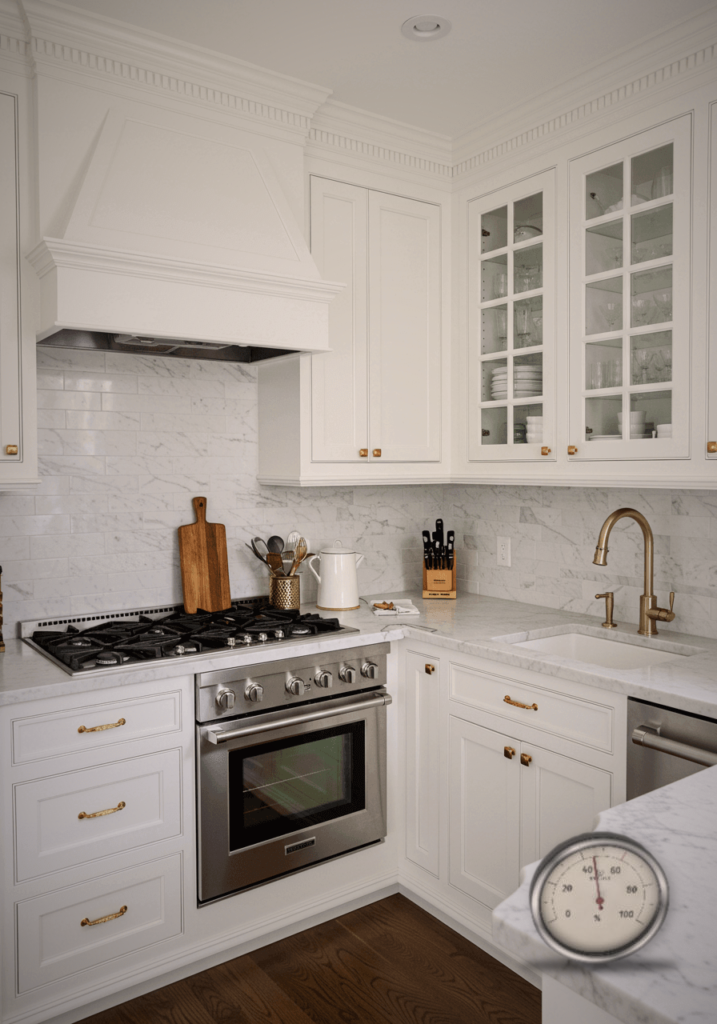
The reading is 45 (%)
